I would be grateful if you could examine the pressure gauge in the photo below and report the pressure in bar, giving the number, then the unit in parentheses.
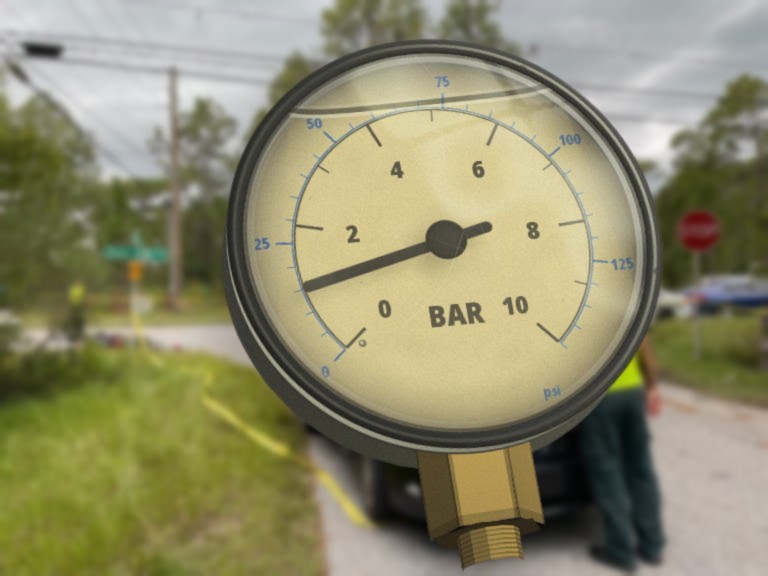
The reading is 1 (bar)
